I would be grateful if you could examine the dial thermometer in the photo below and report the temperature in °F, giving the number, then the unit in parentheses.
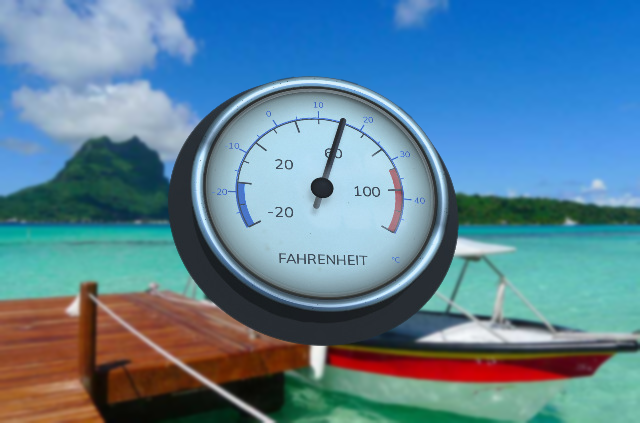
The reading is 60 (°F)
